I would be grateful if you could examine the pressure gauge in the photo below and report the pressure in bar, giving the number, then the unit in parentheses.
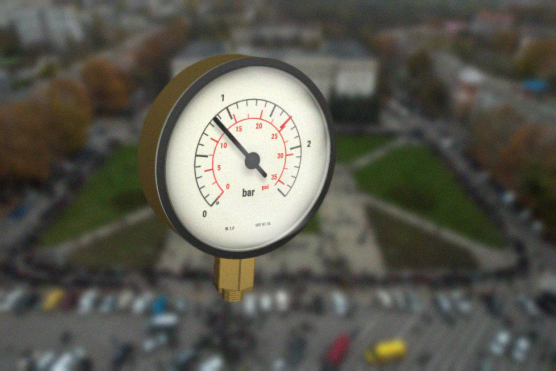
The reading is 0.85 (bar)
